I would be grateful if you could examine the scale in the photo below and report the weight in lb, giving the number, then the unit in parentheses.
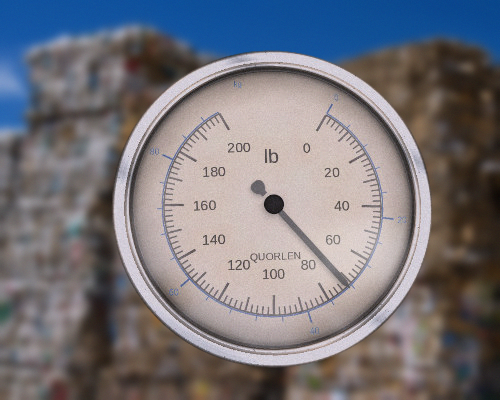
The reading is 72 (lb)
